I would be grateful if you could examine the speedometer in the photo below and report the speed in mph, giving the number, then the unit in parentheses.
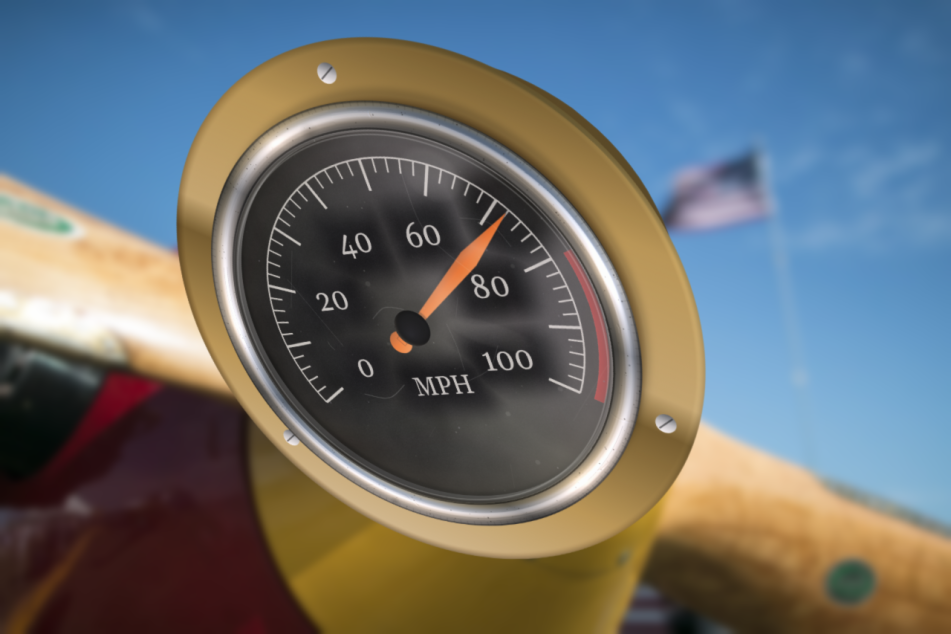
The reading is 72 (mph)
